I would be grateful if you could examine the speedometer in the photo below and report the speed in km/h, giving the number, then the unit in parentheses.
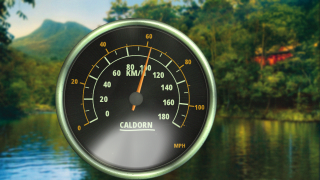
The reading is 100 (km/h)
